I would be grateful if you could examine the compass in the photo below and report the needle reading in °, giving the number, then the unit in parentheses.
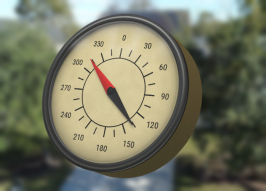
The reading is 315 (°)
